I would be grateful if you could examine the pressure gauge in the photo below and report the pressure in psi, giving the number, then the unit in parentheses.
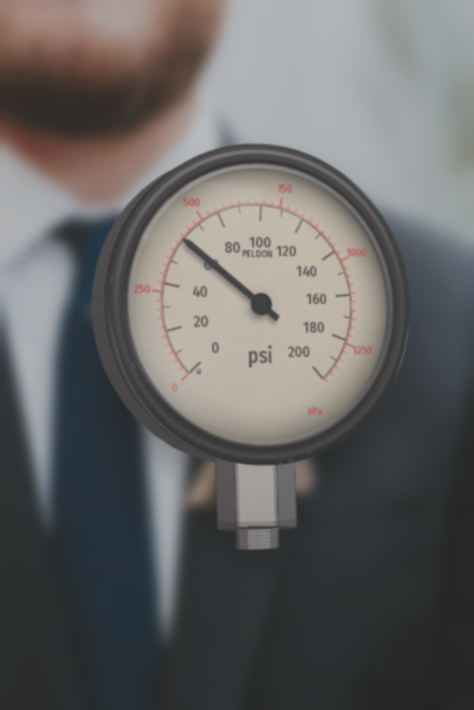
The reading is 60 (psi)
